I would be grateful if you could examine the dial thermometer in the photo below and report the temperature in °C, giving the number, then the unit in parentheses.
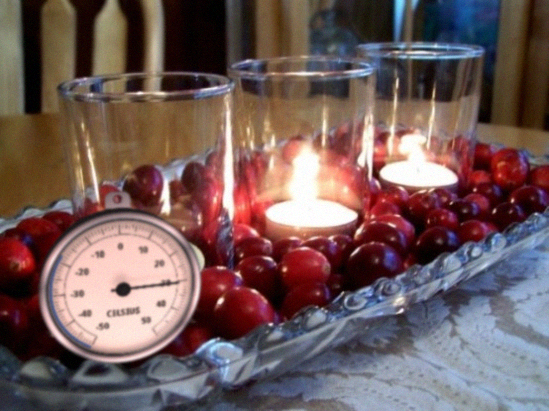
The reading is 30 (°C)
